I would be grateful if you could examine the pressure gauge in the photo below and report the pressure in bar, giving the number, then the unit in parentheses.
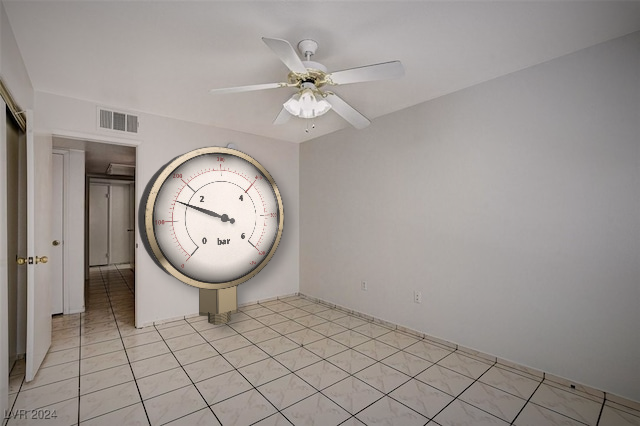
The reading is 1.5 (bar)
